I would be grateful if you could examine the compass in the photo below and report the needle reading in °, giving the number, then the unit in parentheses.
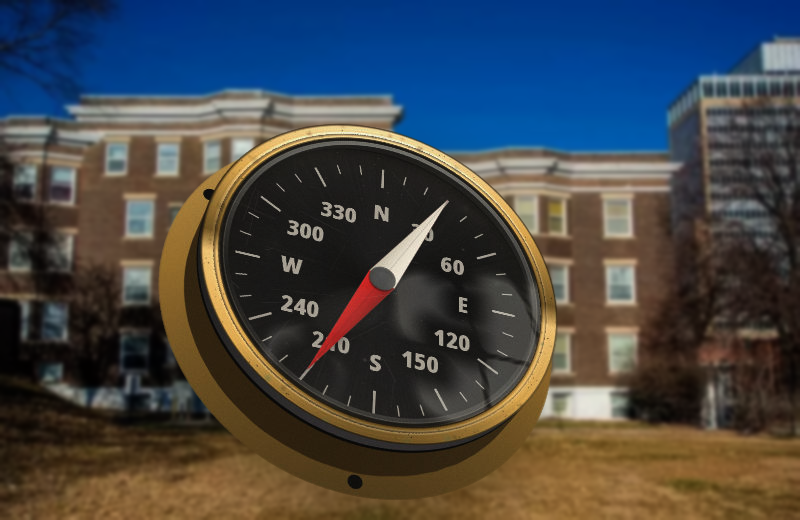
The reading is 210 (°)
